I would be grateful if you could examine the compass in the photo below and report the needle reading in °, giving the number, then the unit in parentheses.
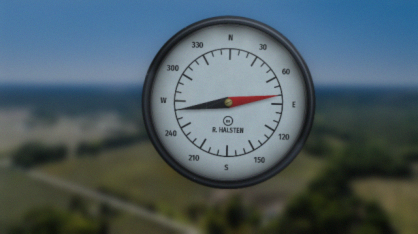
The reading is 80 (°)
